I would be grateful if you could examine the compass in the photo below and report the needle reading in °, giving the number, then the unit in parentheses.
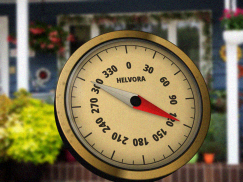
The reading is 120 (°)
